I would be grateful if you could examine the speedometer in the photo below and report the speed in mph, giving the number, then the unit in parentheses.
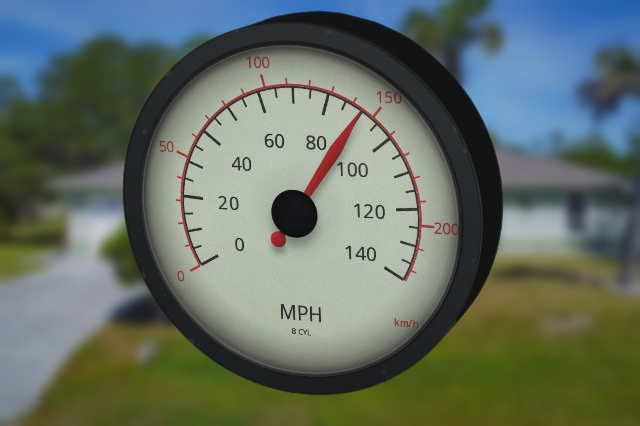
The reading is 90 (mph)
